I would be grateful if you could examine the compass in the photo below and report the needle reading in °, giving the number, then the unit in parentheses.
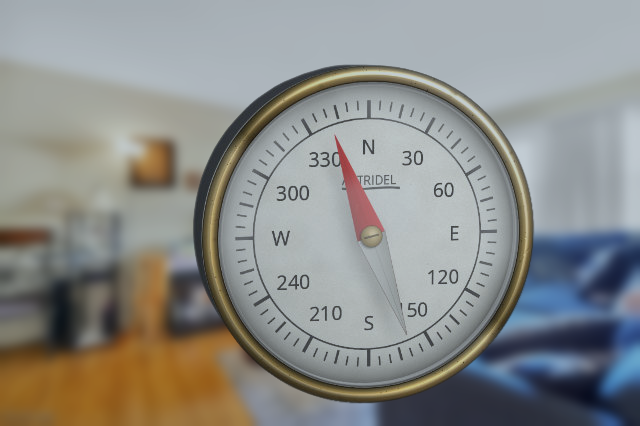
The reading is 340 (°)
